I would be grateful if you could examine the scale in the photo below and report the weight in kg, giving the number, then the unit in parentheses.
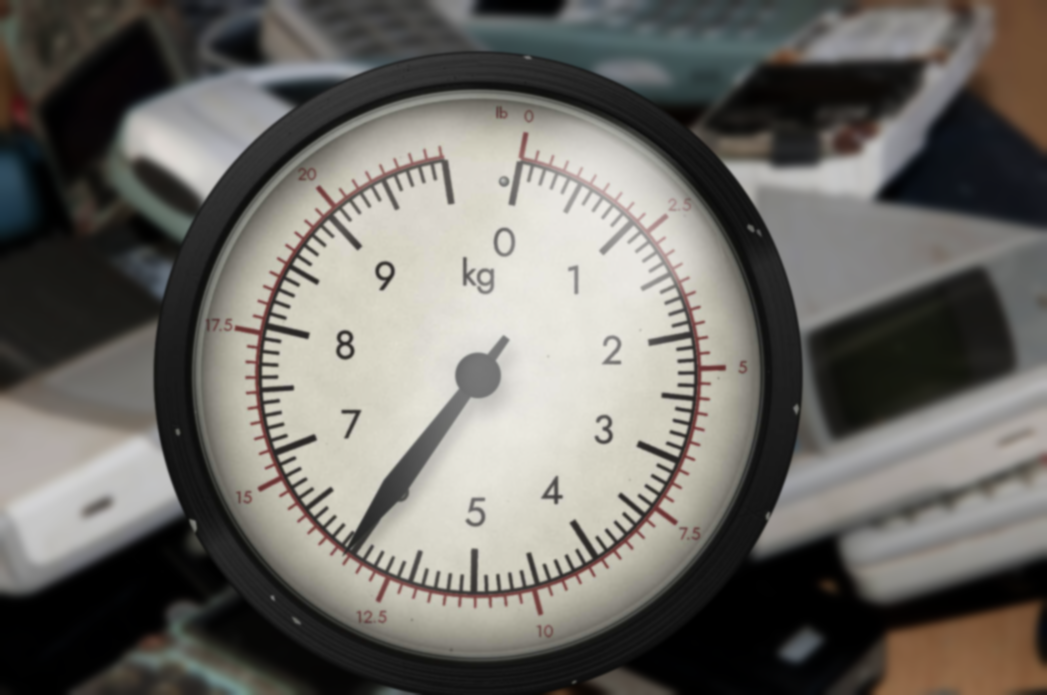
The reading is 6.05 (kg)
